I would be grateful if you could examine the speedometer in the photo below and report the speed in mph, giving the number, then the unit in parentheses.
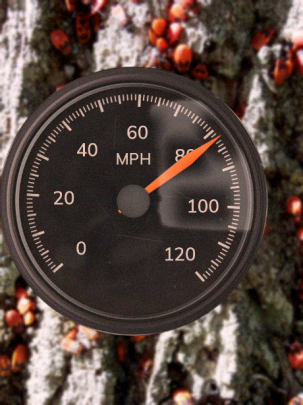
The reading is 82 (mph)
